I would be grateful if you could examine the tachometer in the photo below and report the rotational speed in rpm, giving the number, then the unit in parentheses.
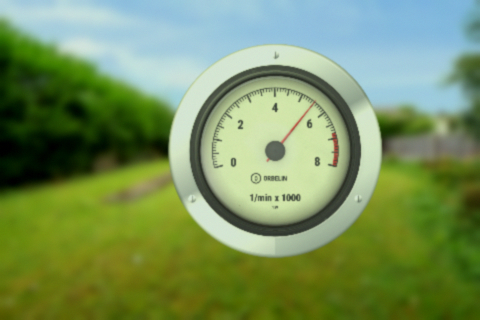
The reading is 5500 (rpm)
